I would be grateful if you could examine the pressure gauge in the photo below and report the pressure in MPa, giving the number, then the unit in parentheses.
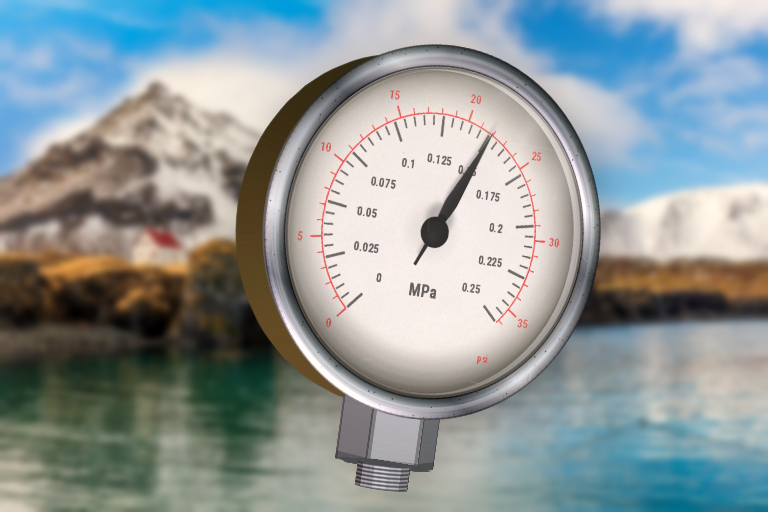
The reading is 0.15 (MPa)
